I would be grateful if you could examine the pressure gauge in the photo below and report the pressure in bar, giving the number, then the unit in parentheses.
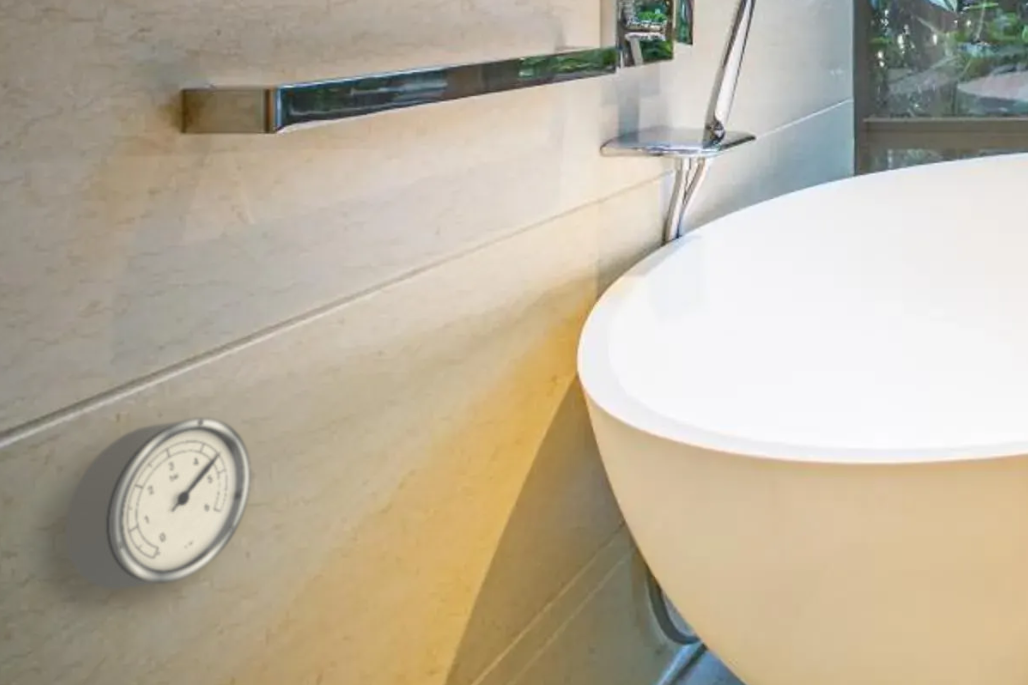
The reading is 4.5 (bar)
